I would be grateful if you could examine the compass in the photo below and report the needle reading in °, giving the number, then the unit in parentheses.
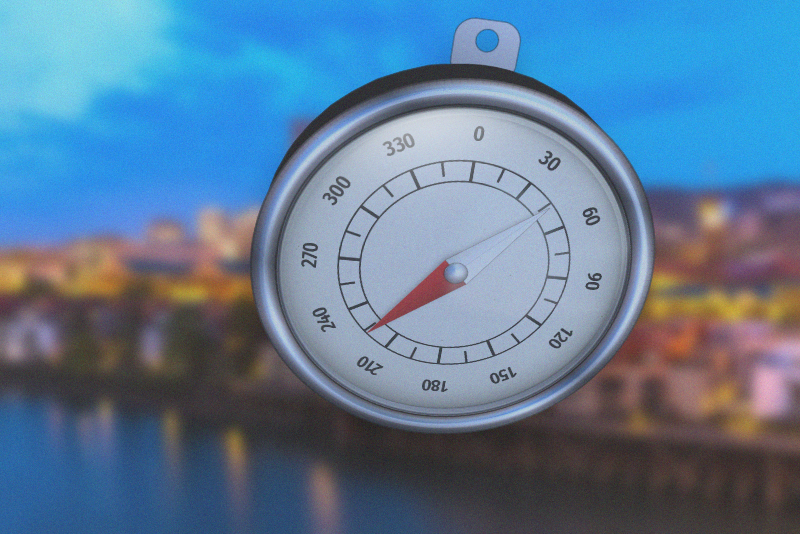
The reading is 225 (°)
